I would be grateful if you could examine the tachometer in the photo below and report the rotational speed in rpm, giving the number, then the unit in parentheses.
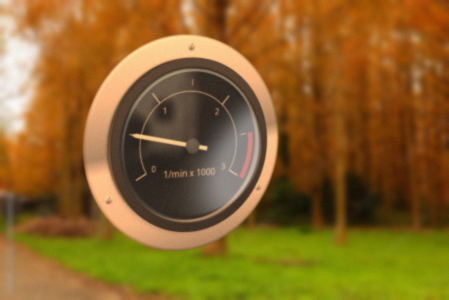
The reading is 500 (rpm)
